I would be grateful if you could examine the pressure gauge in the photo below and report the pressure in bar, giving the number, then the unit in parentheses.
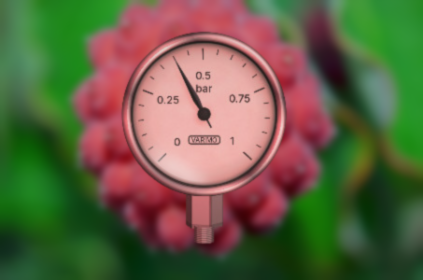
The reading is 0.4 (bar)
